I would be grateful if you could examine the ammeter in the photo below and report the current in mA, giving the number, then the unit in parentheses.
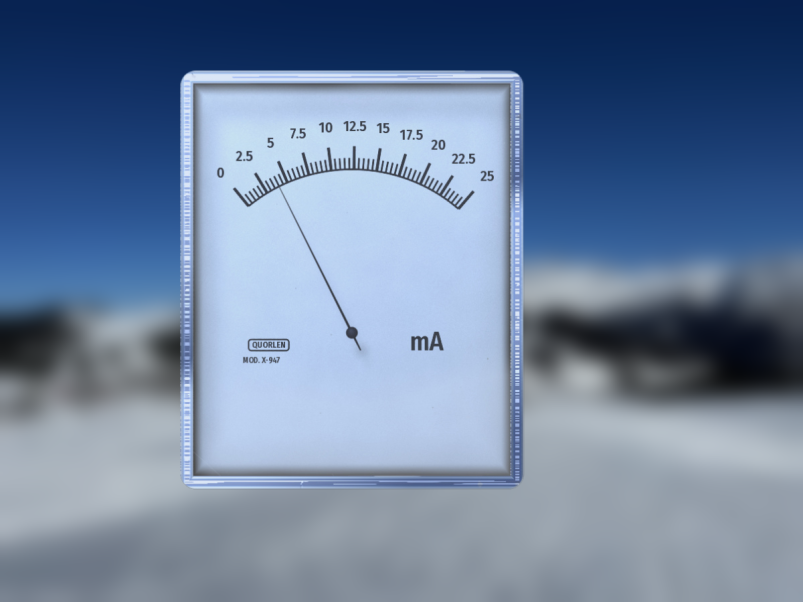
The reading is 4 (mA)
